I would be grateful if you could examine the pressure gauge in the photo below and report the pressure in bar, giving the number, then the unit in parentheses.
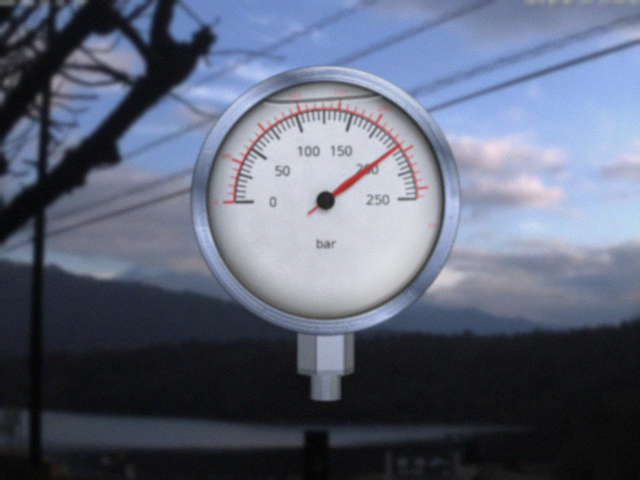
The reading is 200 (bar)
